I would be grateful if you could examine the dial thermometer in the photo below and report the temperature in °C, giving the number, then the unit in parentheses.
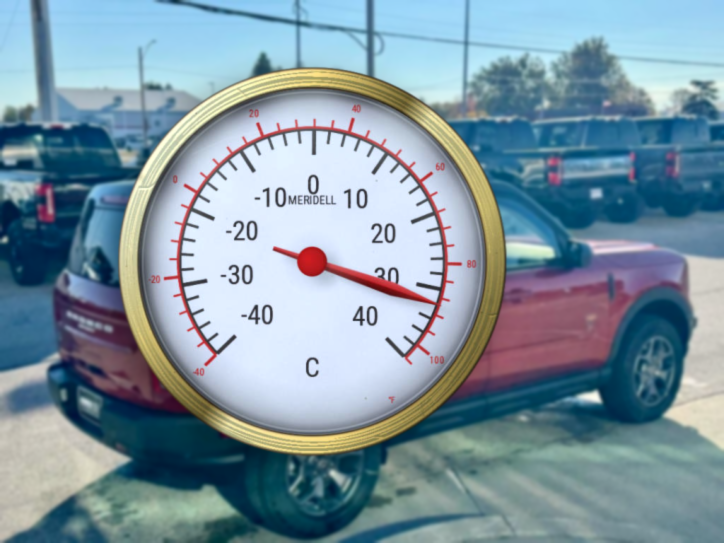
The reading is 32 (°C)
